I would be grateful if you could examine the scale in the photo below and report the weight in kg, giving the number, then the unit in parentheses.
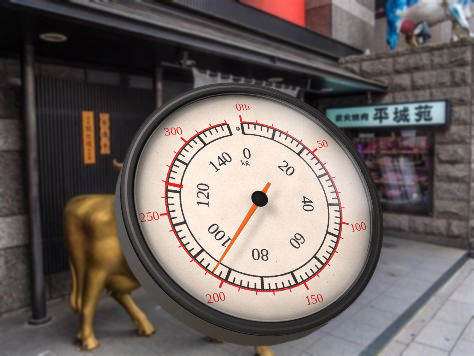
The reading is 94 (kg)
